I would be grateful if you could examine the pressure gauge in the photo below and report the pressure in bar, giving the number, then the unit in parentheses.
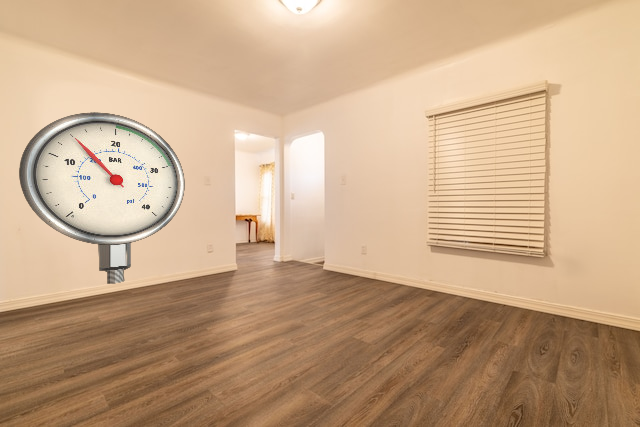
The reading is 14 (bar)
